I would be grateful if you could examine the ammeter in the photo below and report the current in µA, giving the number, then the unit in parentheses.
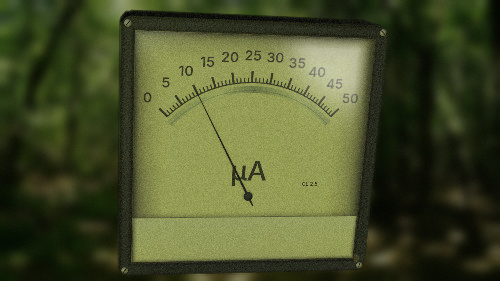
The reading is 10 (µA)
